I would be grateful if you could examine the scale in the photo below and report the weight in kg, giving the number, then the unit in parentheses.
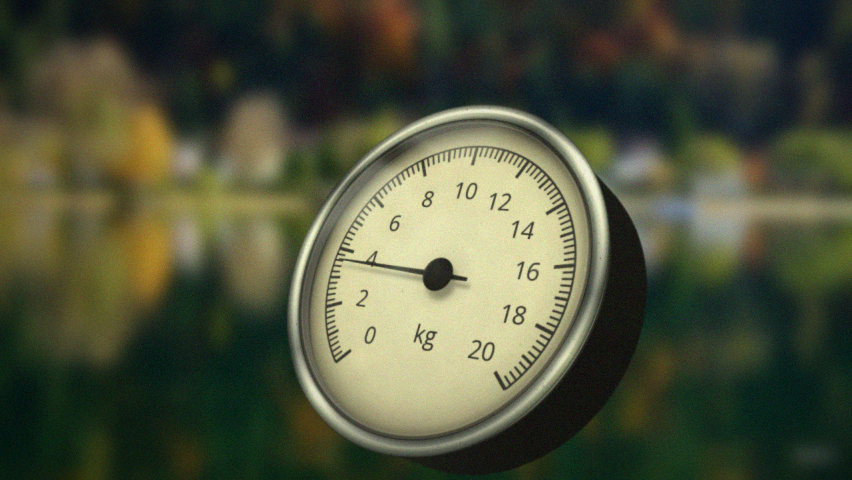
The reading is 3.6 (kg)
